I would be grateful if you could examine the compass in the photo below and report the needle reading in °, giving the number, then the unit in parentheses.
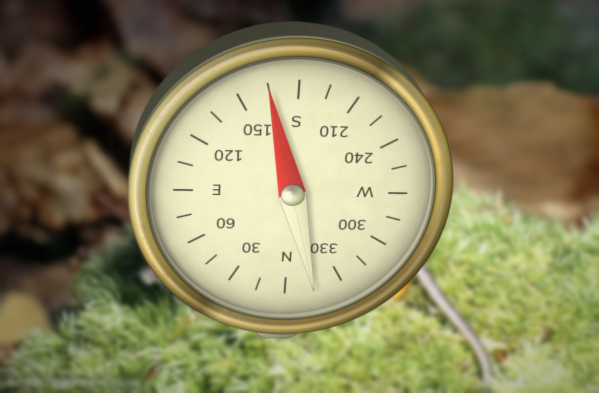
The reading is 165 (°)
